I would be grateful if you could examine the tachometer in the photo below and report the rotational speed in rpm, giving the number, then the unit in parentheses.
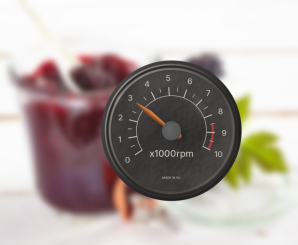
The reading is 3000 (rpm)
